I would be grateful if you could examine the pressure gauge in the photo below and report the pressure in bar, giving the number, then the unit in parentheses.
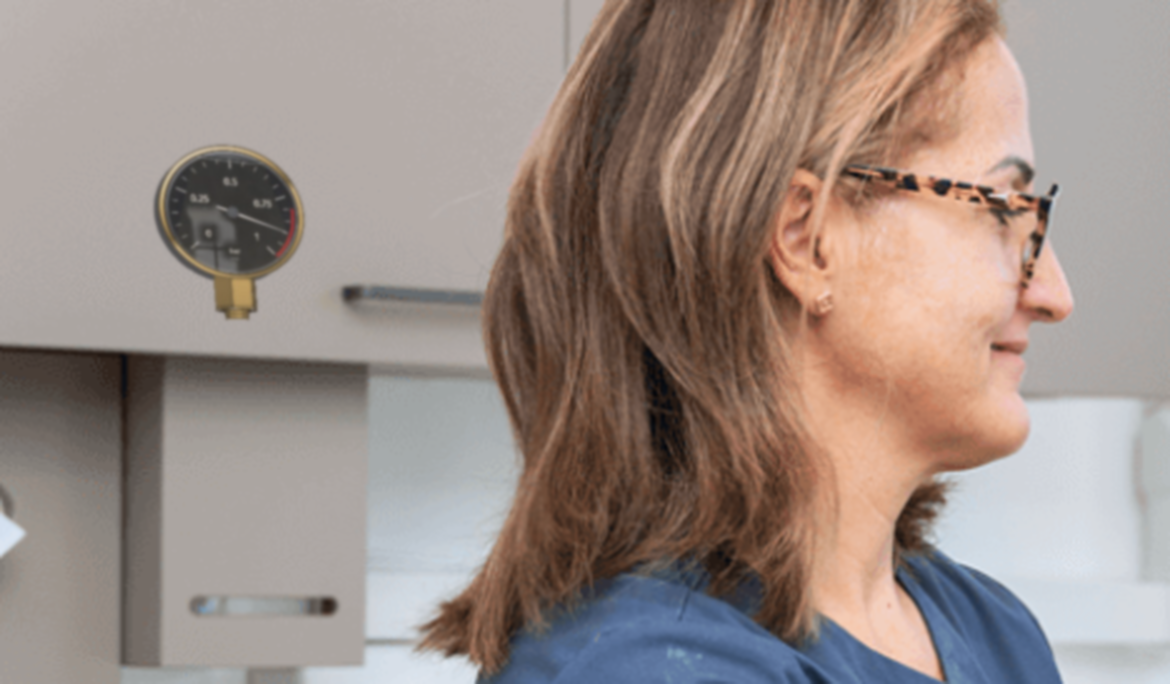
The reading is 0.9 (bar)
